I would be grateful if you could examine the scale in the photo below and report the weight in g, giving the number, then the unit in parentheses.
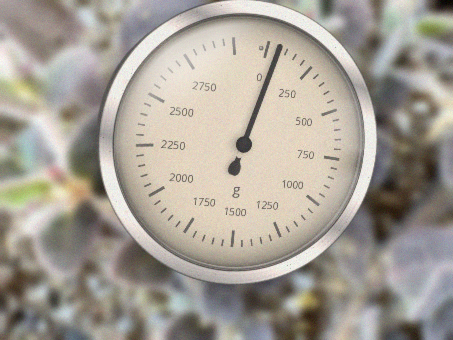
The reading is 50 (g)
